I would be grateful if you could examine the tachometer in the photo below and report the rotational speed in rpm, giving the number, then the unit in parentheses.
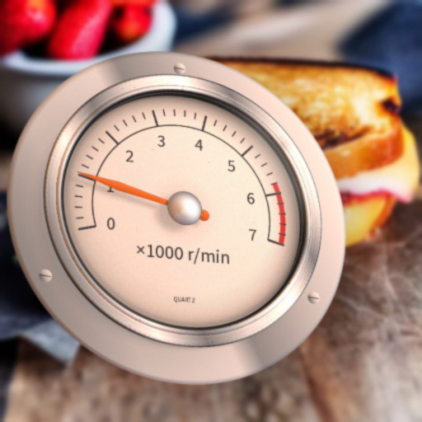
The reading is 1000 (rpm)
